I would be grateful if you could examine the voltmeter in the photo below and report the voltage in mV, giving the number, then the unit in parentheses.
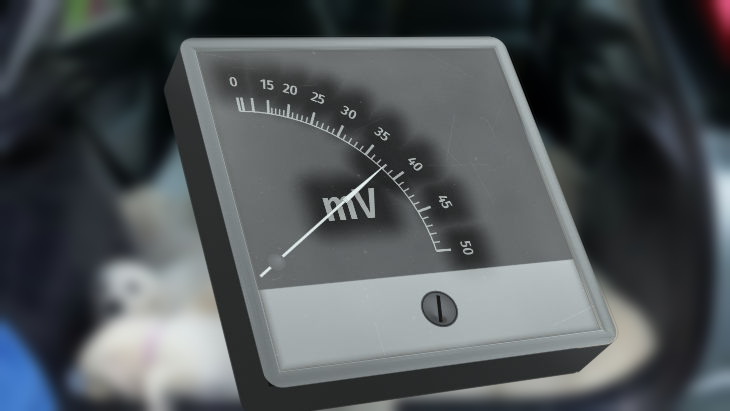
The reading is 38 (mV)
